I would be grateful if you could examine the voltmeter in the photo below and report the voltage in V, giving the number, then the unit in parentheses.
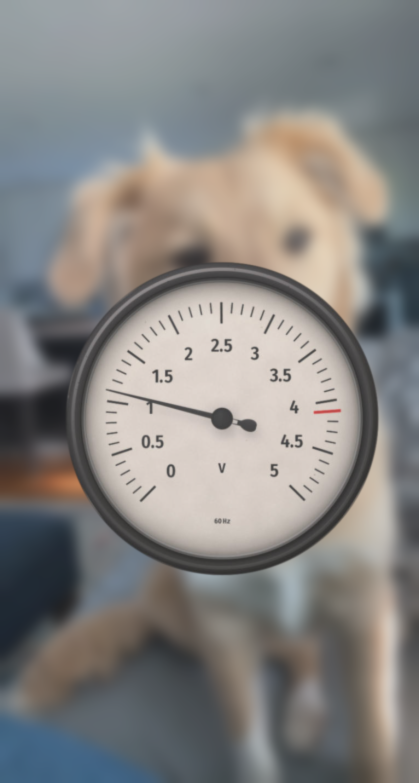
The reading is 1.1 (V)
